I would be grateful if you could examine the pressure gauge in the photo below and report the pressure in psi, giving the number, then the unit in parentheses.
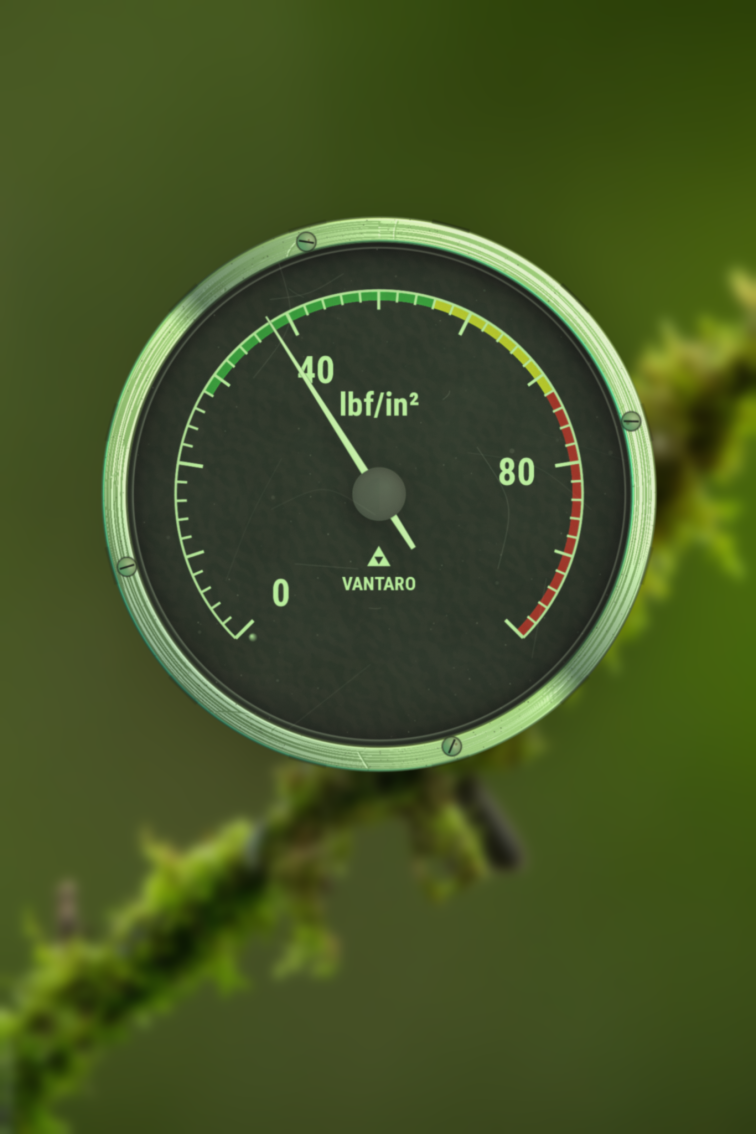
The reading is 38 (psi)
